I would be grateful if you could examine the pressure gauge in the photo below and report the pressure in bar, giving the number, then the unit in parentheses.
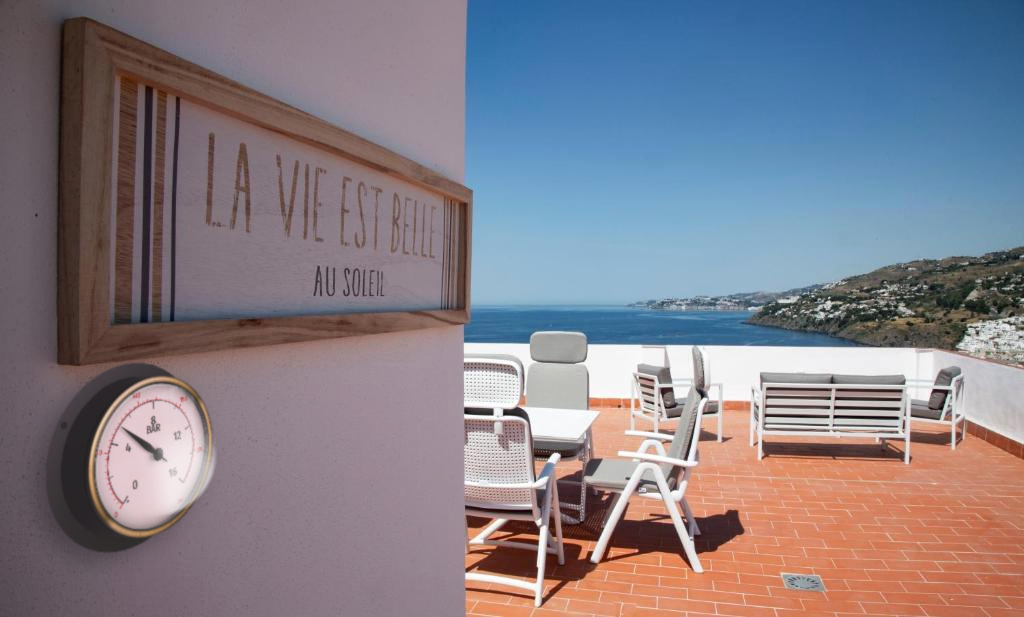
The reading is 5 (bar)
